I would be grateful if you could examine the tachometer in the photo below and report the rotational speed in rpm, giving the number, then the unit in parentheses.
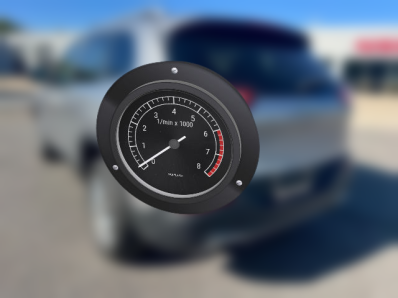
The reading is 200 (rpm)
